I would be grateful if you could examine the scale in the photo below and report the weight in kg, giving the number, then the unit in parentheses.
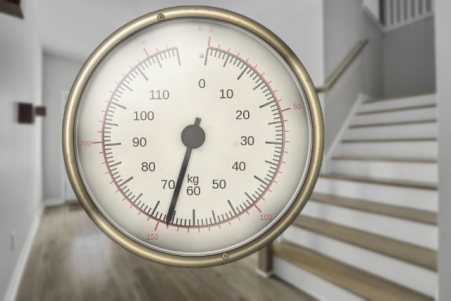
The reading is 66 (kg)
